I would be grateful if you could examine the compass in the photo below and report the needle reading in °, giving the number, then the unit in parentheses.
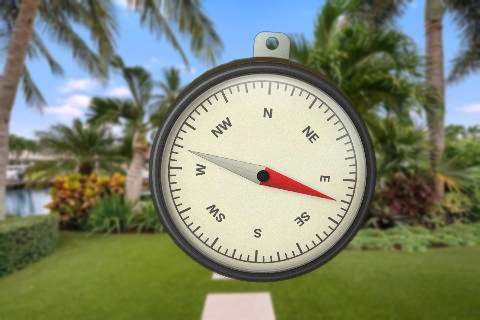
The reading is 105 (°)
